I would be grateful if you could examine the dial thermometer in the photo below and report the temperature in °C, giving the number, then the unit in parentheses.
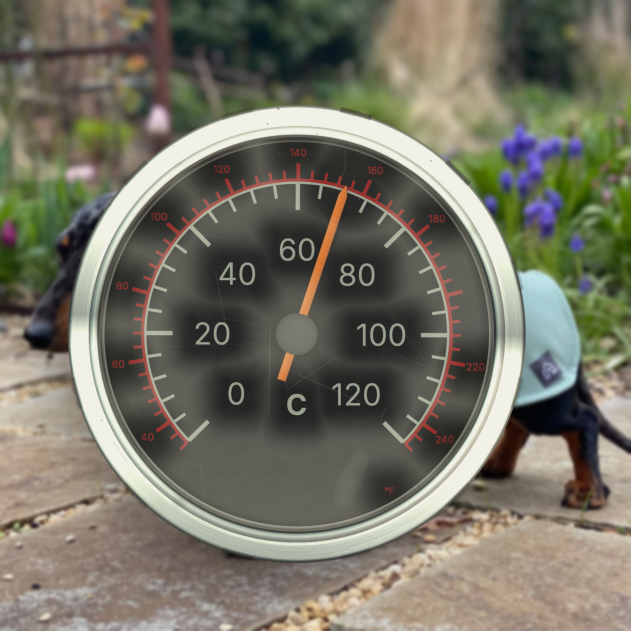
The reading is 68 (°C)
